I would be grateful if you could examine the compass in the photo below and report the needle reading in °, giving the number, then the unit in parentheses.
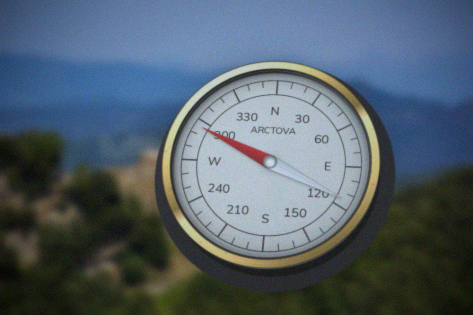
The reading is 295 (°)
